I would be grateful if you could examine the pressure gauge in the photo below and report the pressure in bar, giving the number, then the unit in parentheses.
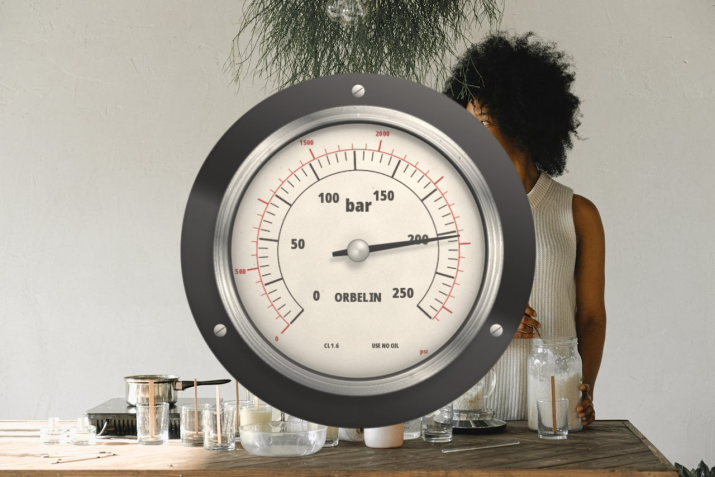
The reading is 202.5 (bar)
